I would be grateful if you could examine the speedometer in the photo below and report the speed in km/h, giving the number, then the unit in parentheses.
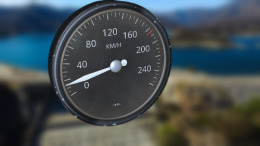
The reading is 15 (km/h)
